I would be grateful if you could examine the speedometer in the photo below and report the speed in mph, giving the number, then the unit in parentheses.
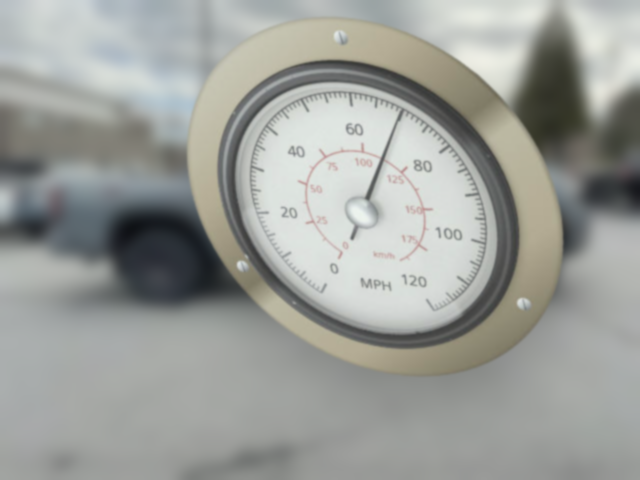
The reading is 70 (mph)
